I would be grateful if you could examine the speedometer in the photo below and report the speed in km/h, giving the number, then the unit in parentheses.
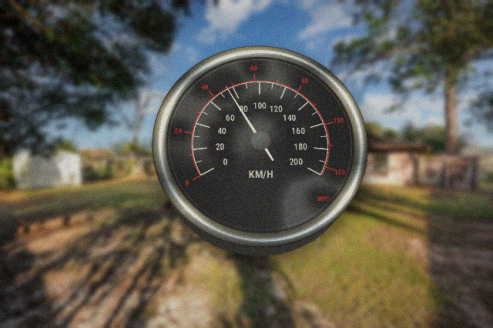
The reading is 75 (km/h)
